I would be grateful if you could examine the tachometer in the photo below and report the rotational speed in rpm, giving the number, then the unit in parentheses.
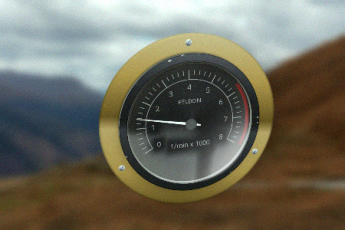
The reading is 1400 (rpm)
